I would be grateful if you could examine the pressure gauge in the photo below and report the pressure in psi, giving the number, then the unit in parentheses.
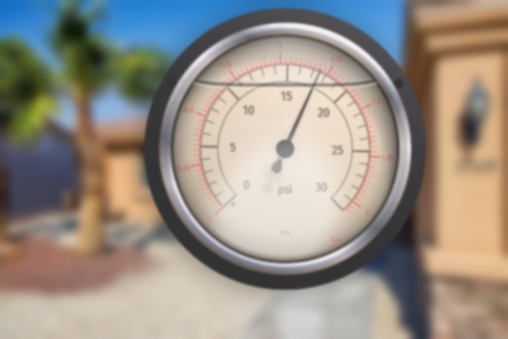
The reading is 17.5 (psi)
